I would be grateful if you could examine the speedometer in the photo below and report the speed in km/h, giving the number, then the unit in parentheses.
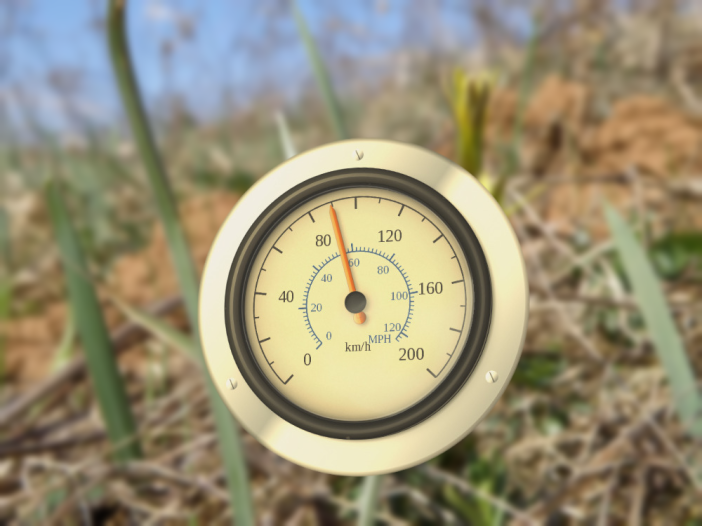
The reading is 90 (km/h)
